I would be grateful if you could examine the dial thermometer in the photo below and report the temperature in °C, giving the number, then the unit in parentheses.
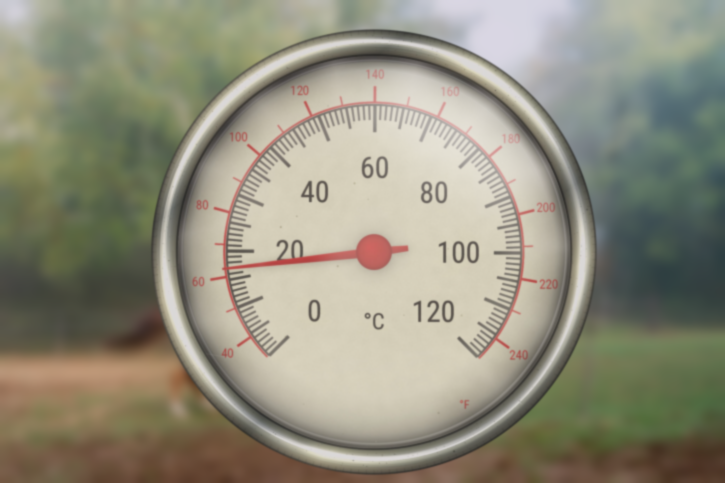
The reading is 17 (°C)
